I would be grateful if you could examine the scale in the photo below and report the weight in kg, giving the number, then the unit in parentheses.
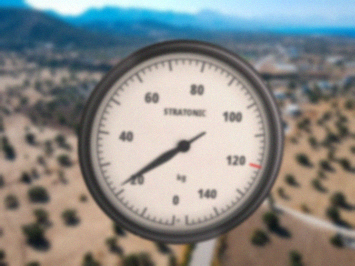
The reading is 22 (kg)
